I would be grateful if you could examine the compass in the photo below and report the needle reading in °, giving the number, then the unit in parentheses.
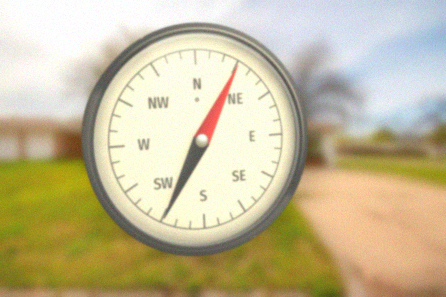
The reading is 30 (°)
